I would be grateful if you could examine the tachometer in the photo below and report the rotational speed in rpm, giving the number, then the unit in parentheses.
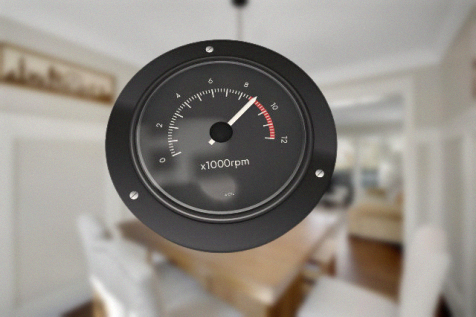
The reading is 9000 (rpm)
